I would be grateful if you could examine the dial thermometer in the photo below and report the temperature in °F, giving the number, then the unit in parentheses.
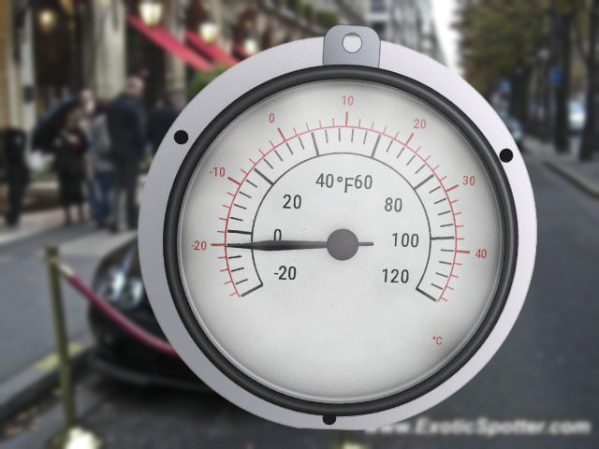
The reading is -4 (°F)
